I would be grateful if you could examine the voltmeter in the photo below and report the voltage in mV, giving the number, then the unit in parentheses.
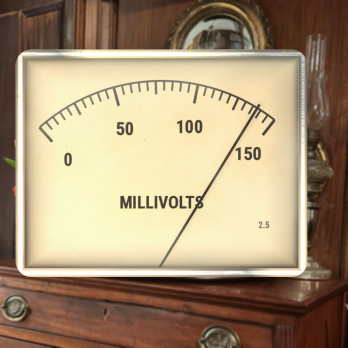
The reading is 137.5 (mV)
